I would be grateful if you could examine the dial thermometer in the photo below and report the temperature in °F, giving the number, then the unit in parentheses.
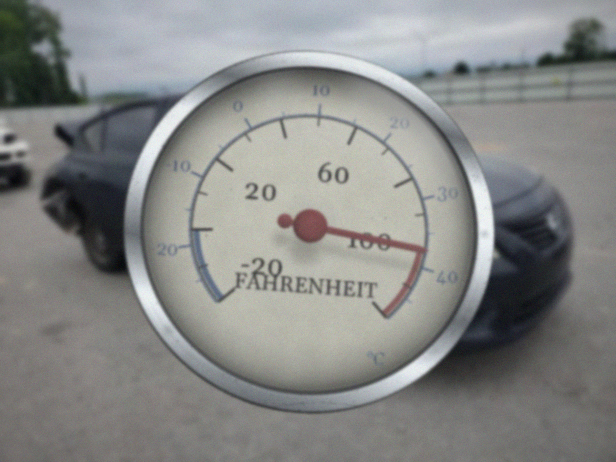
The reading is 100 (°F)
